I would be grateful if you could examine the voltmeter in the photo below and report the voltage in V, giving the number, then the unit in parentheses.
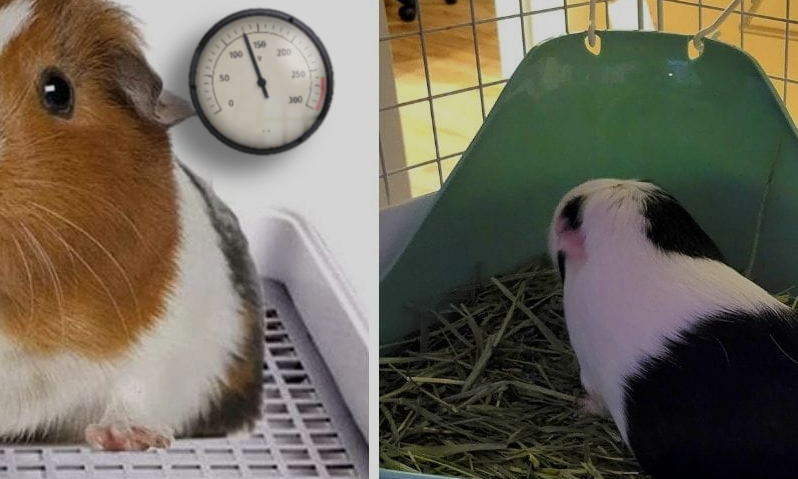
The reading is 130 (V)
